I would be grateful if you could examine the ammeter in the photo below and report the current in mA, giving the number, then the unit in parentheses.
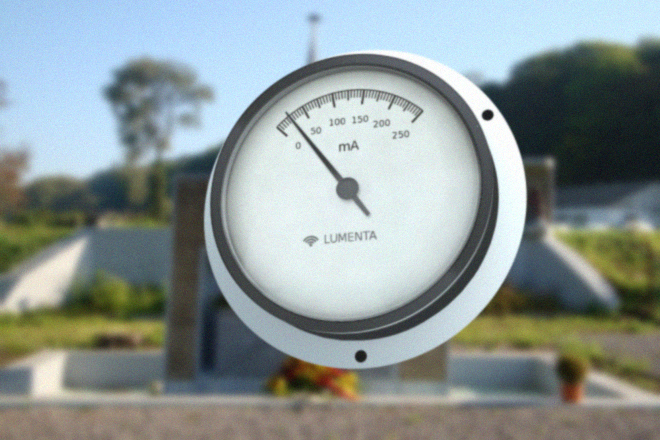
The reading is 25 (mA)
